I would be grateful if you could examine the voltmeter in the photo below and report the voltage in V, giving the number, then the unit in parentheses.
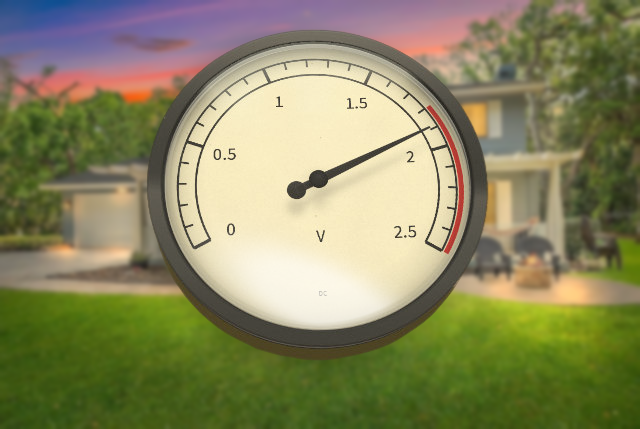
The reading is 1.9 (V)
